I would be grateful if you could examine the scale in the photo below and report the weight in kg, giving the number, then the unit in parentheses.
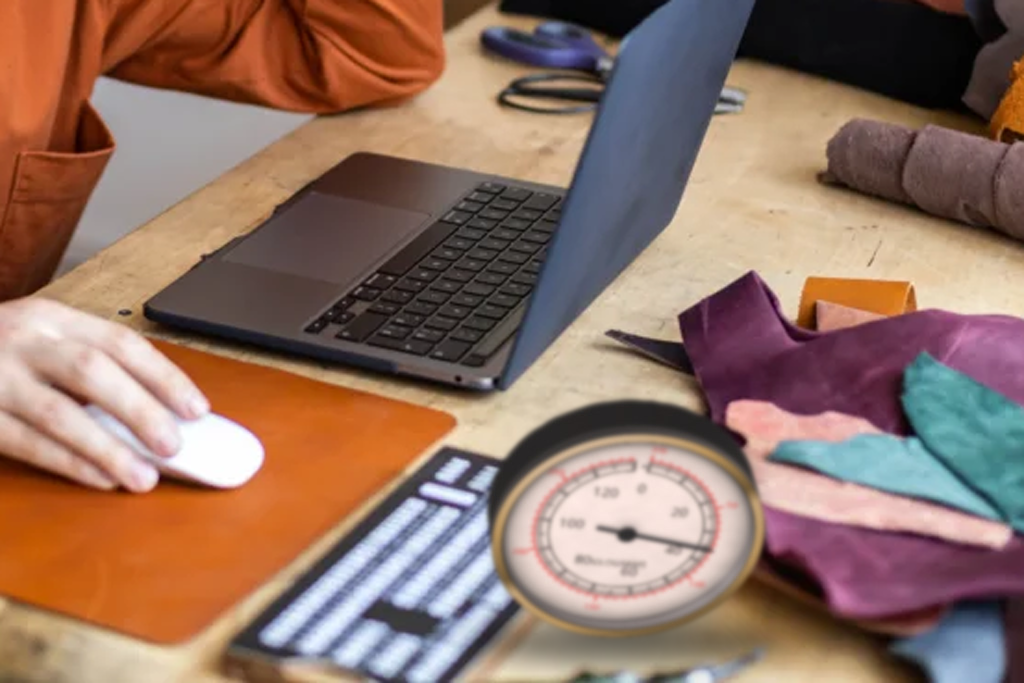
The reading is 35 (kg)
